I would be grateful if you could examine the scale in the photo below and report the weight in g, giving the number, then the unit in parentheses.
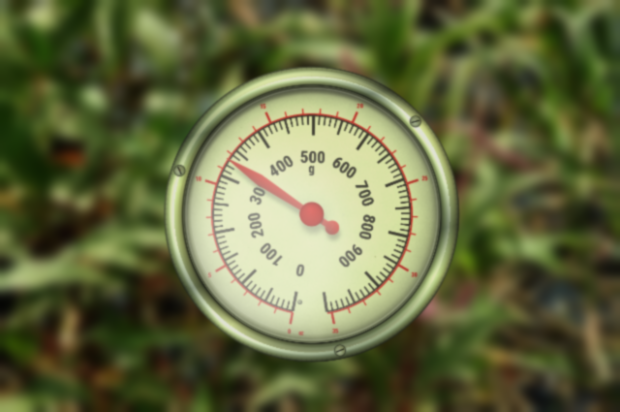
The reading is 330 (g)
